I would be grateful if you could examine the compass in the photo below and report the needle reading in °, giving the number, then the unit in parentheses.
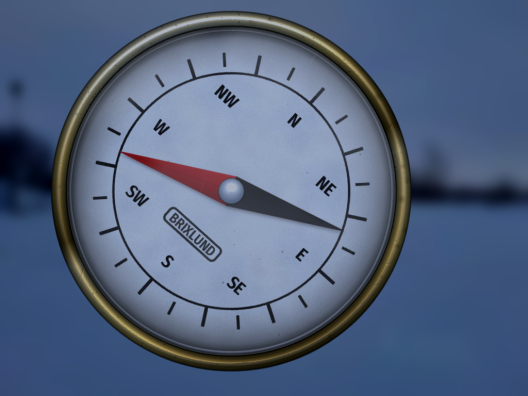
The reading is 247.5 (°)
